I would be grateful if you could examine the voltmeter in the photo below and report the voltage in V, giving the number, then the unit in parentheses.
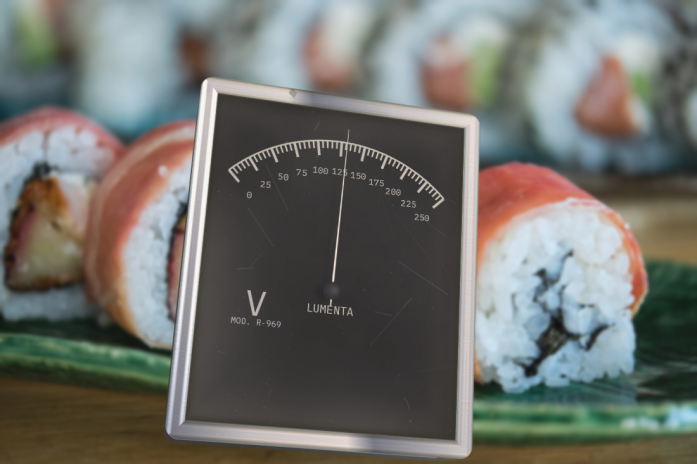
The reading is 130 (V)
